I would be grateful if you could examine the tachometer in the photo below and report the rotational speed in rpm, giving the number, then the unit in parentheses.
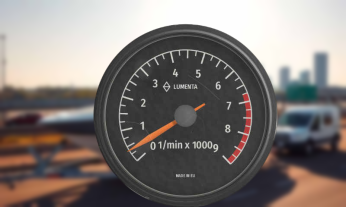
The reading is 375 (rpm)
